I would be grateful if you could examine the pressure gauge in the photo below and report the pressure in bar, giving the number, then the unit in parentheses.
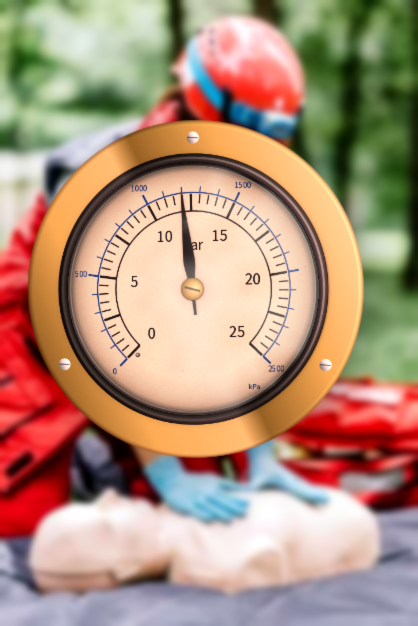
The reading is 12 (bar)
